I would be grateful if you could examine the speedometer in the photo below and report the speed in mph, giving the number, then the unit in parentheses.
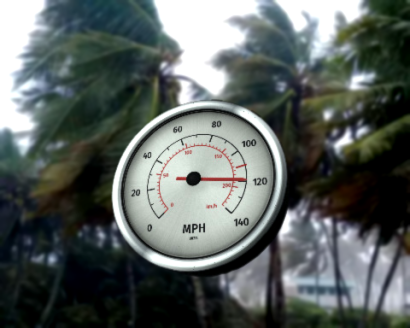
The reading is 120 (mph)
